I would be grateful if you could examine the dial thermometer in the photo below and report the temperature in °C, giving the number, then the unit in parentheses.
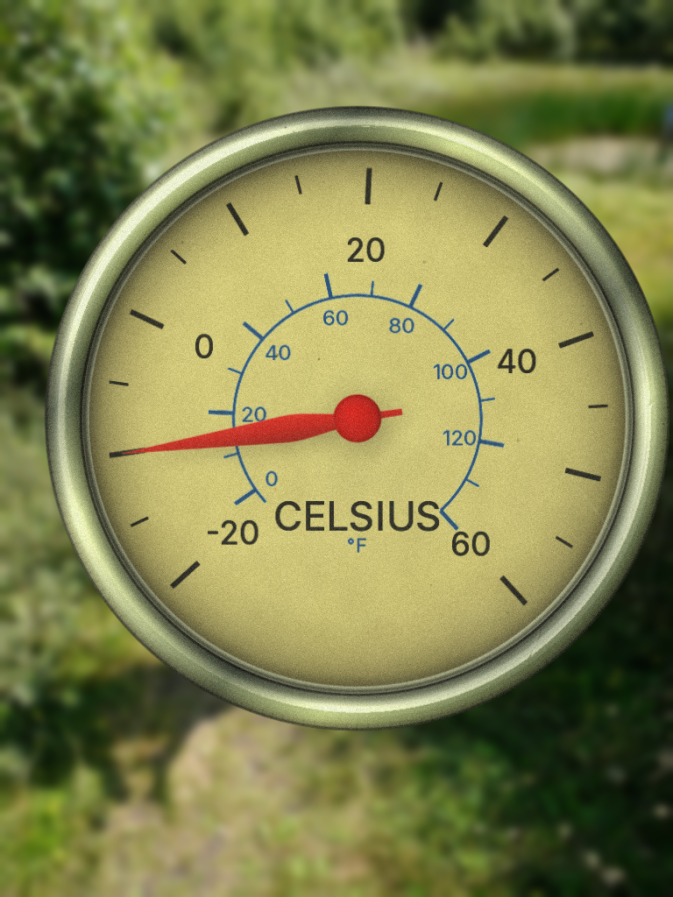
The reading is -10 (°C)
